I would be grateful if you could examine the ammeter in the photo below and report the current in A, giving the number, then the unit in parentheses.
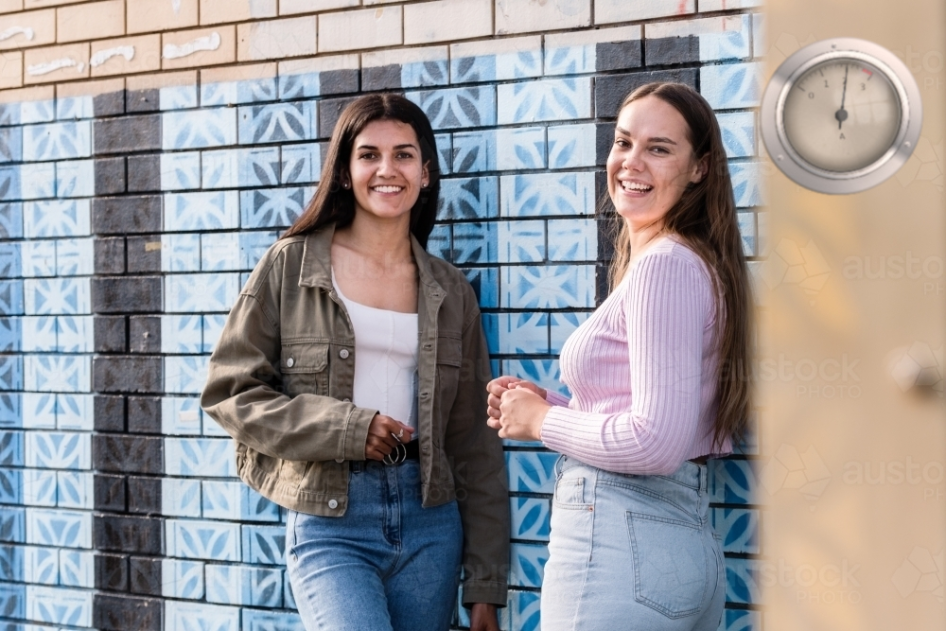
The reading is 2 (A)
